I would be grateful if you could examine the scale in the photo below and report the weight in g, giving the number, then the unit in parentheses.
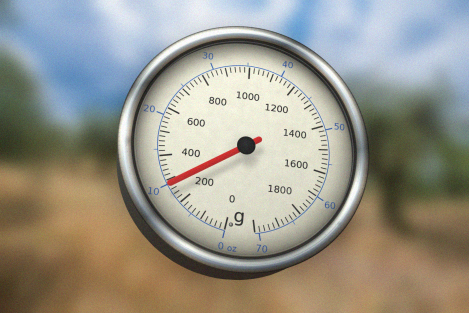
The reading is 280 (g)
